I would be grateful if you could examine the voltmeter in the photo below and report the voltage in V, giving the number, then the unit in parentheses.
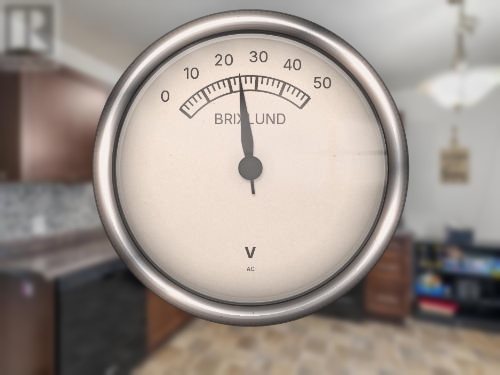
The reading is 24 (V)
